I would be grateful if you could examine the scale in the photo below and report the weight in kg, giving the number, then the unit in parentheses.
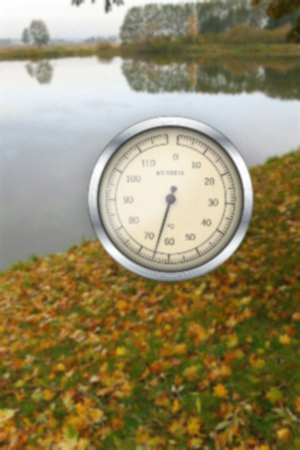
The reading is 65 (kg)
